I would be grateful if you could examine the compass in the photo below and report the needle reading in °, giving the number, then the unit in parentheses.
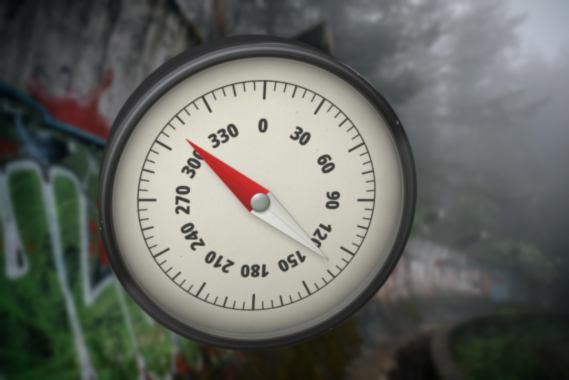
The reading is 310 (°)
